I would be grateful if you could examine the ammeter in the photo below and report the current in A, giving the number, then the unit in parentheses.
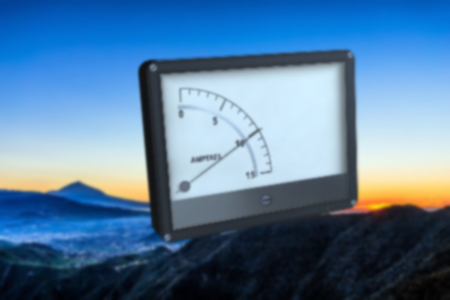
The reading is 10 (A)
